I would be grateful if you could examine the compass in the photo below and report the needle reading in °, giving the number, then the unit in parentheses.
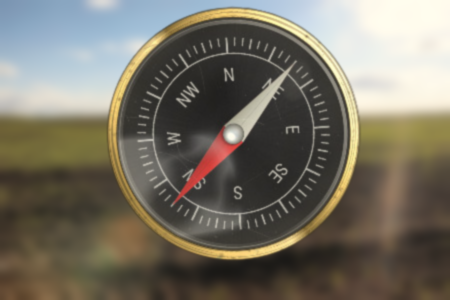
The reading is 225 (°)
